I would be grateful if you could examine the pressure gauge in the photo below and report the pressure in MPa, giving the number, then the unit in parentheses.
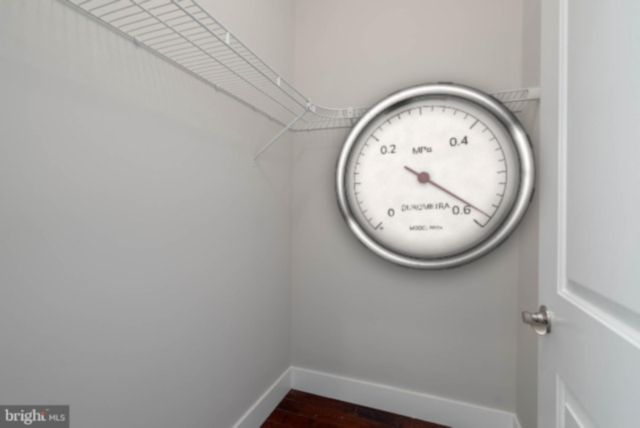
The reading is 0.58 (MPa)
